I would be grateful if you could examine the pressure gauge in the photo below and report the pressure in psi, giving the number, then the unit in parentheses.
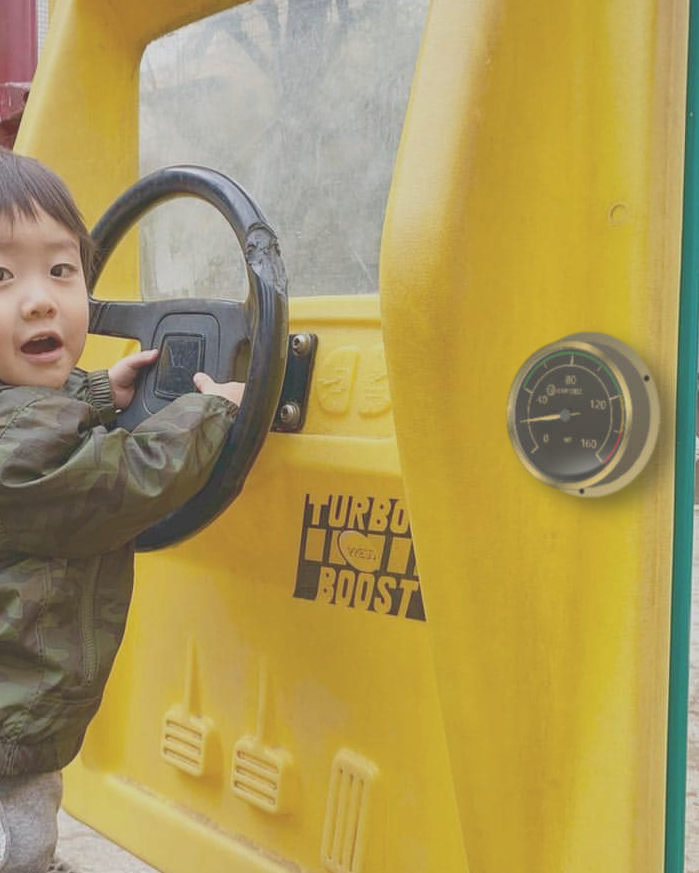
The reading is 20 (psi)
